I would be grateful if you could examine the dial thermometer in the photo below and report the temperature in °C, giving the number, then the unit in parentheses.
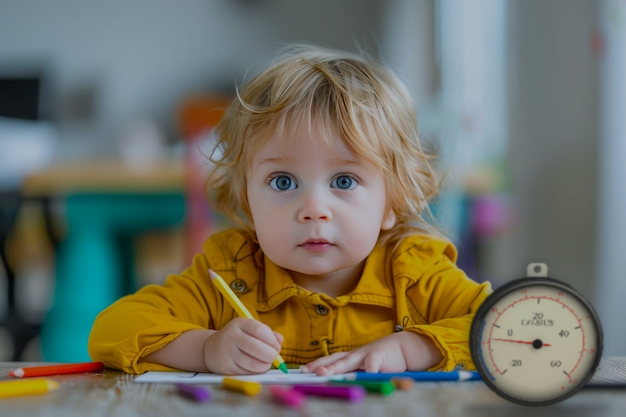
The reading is -5 (°C)
